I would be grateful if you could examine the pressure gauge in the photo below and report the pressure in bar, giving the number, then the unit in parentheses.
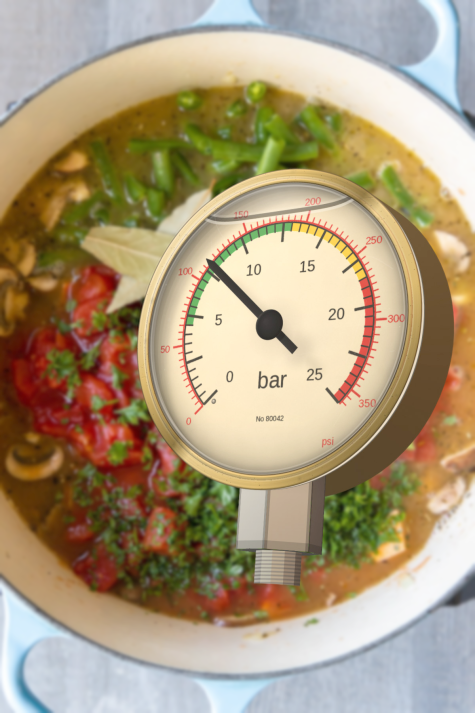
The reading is 8 (bar)
